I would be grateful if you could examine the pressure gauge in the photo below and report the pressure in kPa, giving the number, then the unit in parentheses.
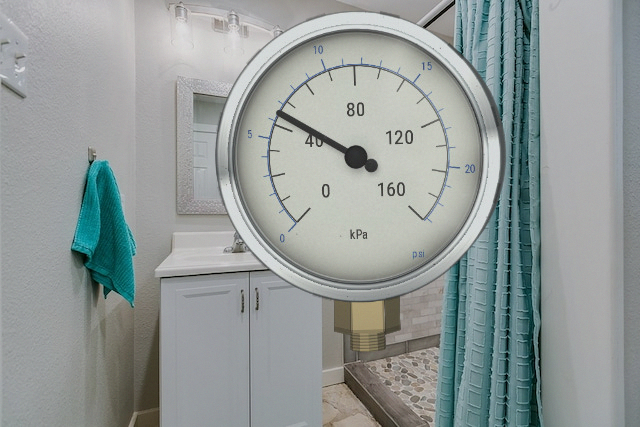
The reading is 45 (kPa)
